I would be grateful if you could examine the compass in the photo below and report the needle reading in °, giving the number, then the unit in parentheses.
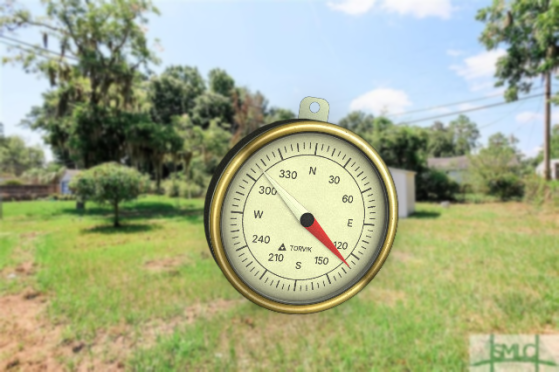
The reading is 130 (°)
